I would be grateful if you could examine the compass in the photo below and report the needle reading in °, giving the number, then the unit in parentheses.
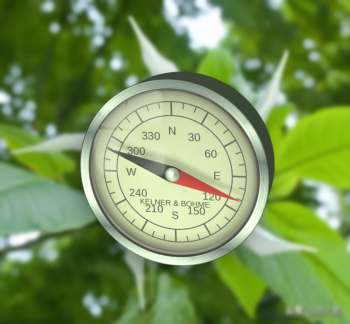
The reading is 110 (°)
